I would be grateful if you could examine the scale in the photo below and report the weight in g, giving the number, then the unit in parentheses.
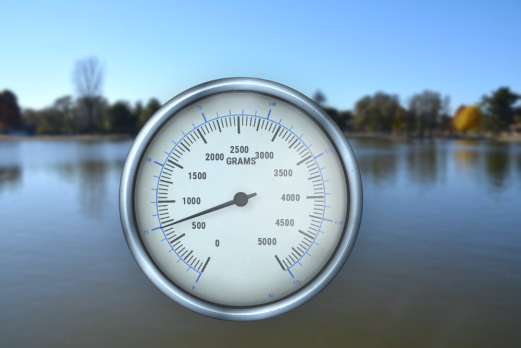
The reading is 700 (g)
